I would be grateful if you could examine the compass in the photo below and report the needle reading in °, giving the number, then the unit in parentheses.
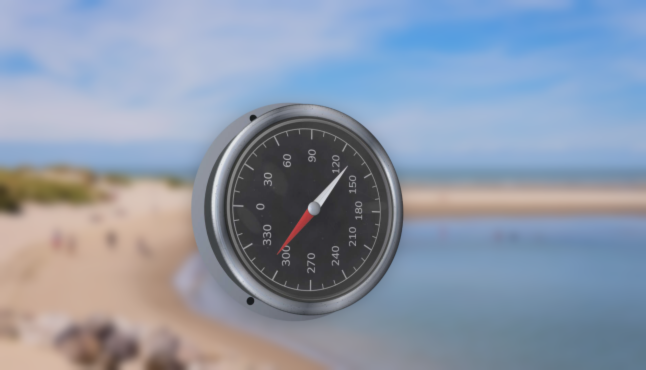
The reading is 310 (°)
